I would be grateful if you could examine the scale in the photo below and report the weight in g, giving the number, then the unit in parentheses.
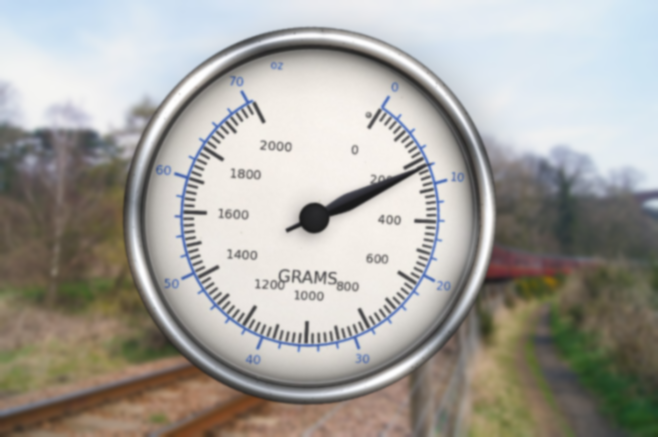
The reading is 220 (g)
